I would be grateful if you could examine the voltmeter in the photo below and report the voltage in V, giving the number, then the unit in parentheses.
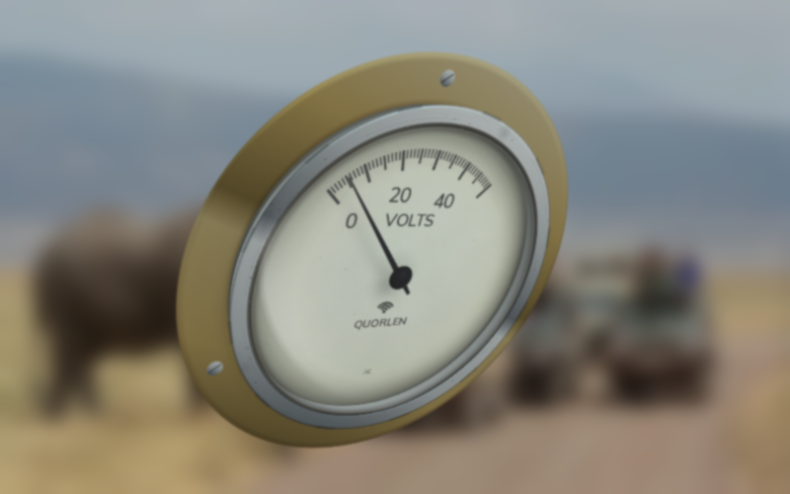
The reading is 5 (V)
